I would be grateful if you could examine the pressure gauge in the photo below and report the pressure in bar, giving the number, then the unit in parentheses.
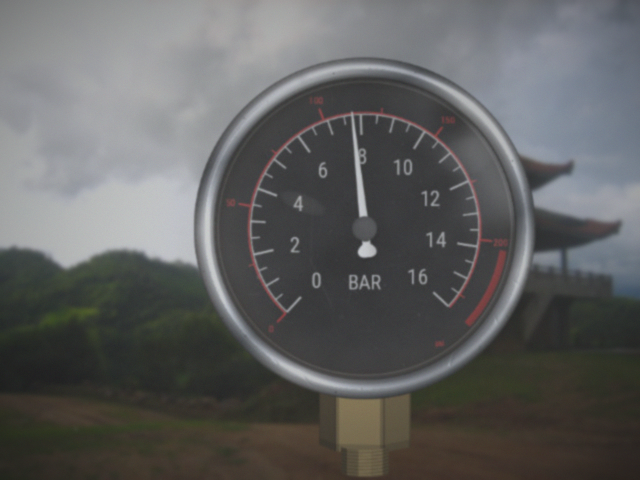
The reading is 7.75 (bar)
